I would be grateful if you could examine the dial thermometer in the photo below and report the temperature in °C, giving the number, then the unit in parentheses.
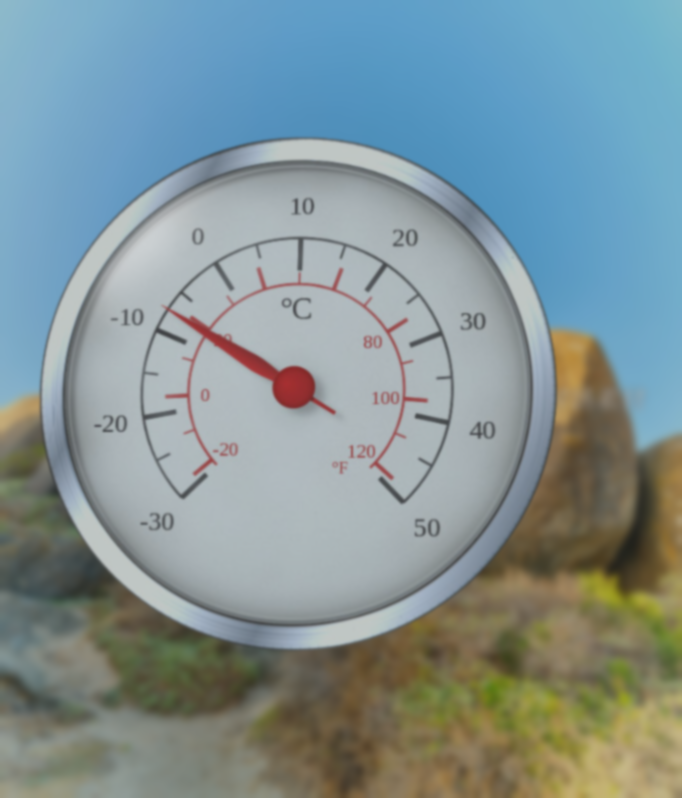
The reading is -7.5 (°C)
